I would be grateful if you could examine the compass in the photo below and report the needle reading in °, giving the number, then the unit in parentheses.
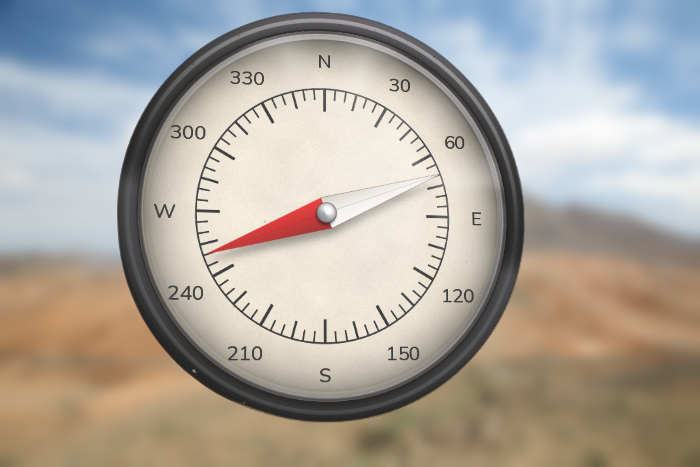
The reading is 250 (°)
